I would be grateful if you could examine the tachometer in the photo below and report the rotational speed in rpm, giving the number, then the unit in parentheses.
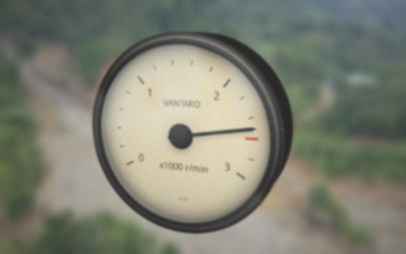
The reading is 2500 (rpm)
